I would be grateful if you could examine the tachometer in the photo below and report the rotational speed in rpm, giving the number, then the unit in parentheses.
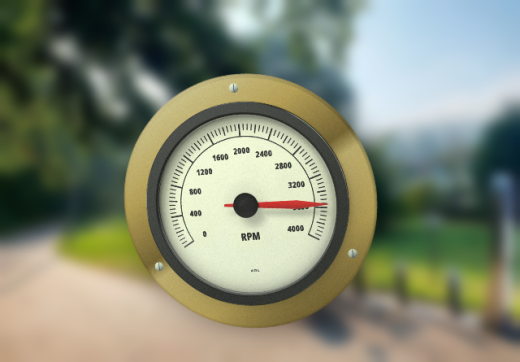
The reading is 3550 (rpm)
